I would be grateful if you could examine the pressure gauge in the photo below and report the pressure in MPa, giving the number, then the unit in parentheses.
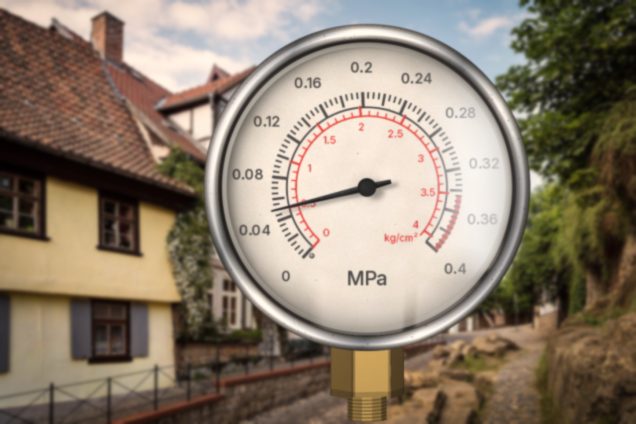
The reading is 0.05 (MPa)
